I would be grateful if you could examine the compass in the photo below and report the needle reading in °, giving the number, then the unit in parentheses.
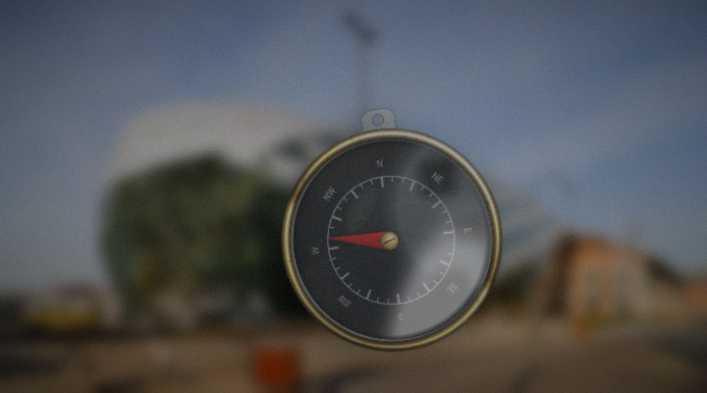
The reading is 280 (°)
